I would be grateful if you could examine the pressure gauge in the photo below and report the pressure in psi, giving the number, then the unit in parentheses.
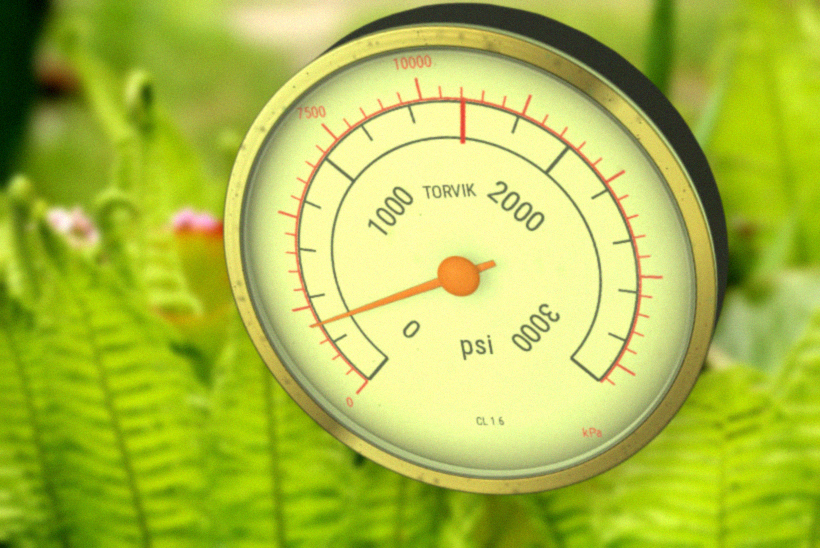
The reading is 300 (psi)
